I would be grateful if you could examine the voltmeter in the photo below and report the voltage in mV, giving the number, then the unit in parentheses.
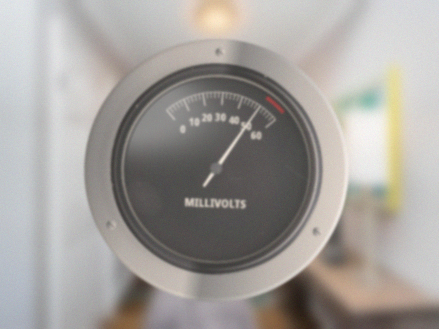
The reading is 50 (mV)
